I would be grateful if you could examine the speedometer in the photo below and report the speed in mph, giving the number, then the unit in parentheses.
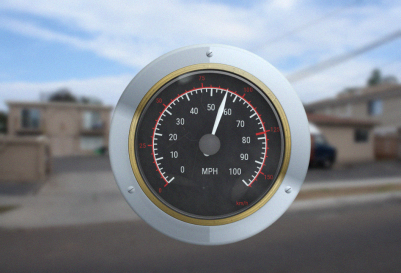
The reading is 56 (mph)
